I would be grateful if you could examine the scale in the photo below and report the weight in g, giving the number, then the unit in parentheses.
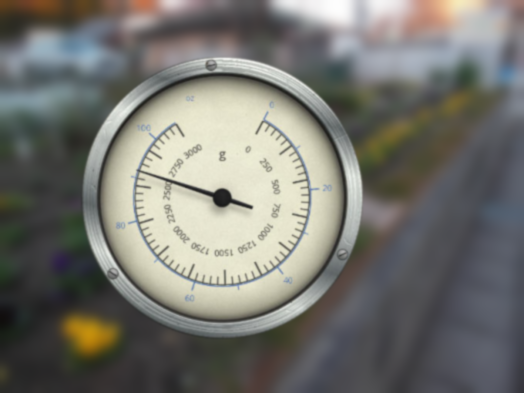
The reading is 2600 (g)
